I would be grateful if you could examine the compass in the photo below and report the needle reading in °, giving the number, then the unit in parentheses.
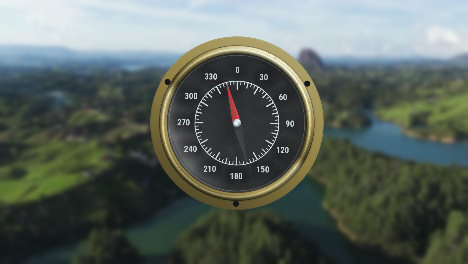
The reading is 345 (°)
